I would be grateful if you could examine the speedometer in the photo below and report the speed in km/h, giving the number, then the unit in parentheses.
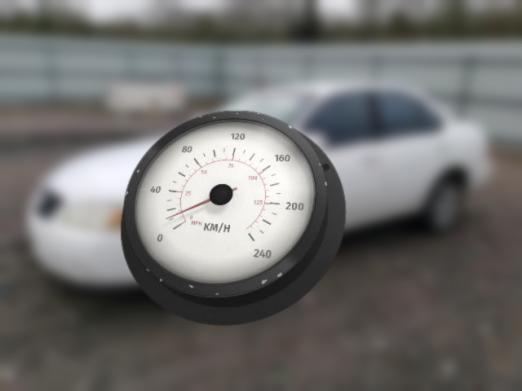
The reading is 10 (km/h)
